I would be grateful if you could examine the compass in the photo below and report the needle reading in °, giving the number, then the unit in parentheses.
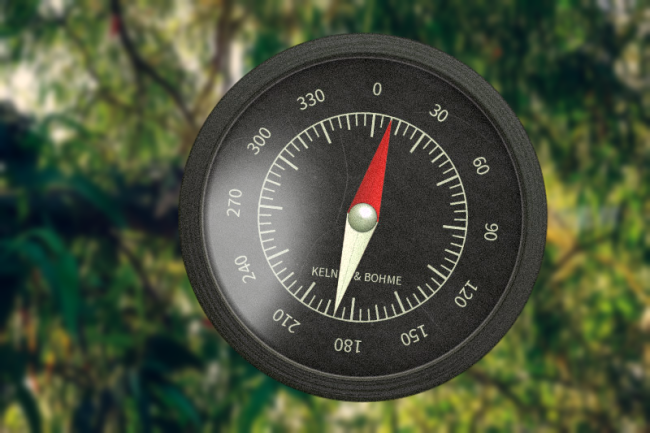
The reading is 10 (°)
